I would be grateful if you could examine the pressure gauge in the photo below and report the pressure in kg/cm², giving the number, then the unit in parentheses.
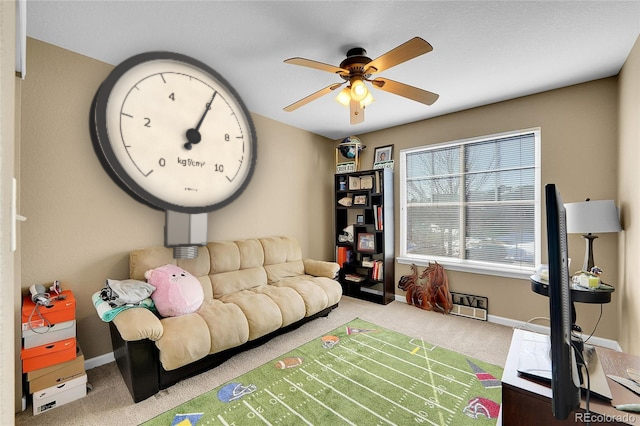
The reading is 6 (kg/cm²)
